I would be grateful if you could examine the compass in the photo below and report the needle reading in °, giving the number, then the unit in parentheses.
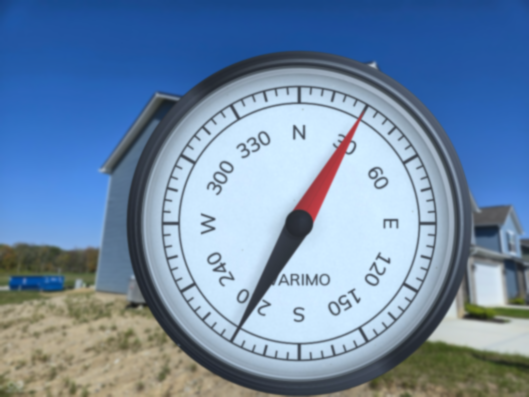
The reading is 30 (°)
